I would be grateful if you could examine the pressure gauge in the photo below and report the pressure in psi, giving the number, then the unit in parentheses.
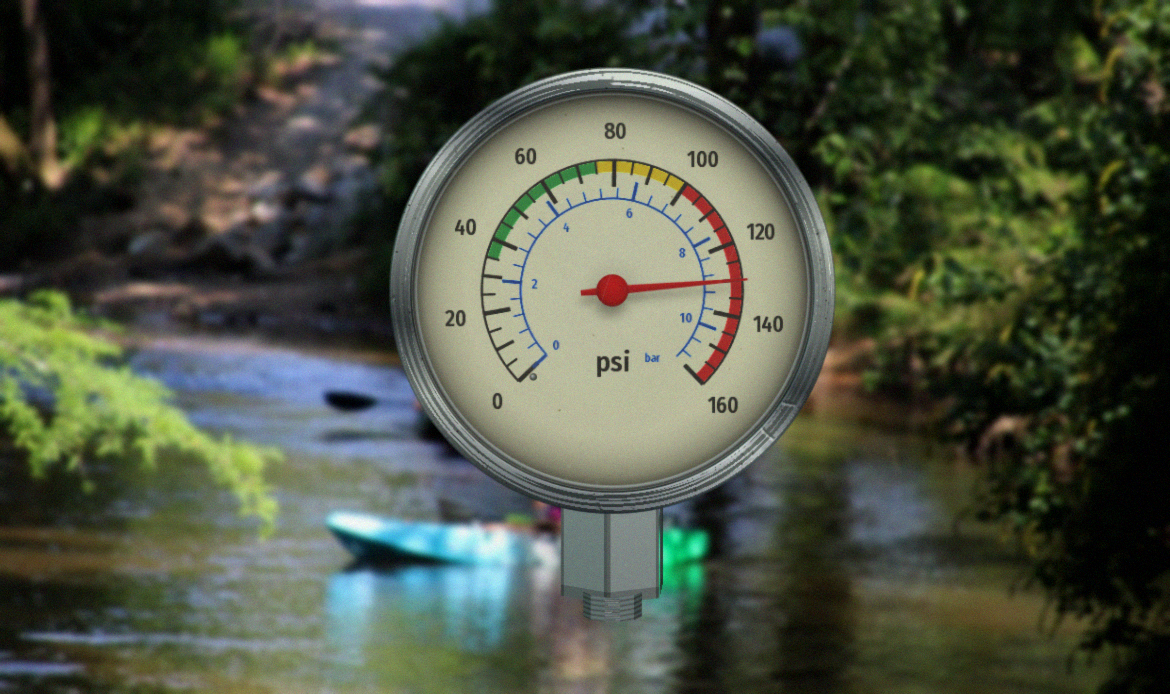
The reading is 130 (psi)
